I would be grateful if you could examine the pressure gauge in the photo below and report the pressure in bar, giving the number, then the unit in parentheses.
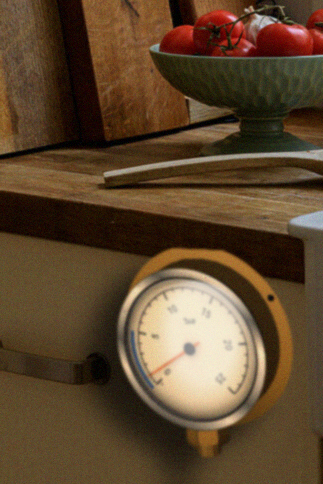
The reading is 1 (bar)
